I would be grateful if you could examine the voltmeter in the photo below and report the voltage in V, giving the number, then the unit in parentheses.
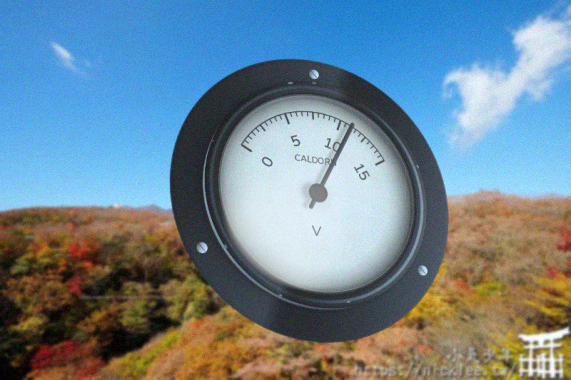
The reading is 11 (V)
